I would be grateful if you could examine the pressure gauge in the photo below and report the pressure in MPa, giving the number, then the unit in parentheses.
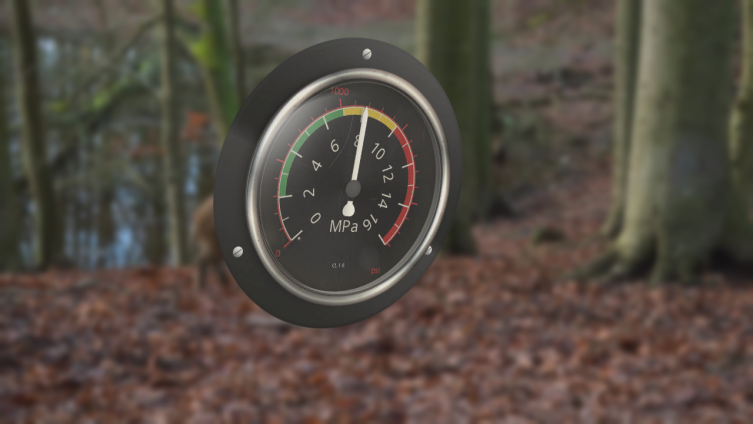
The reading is 8 (MPa)
